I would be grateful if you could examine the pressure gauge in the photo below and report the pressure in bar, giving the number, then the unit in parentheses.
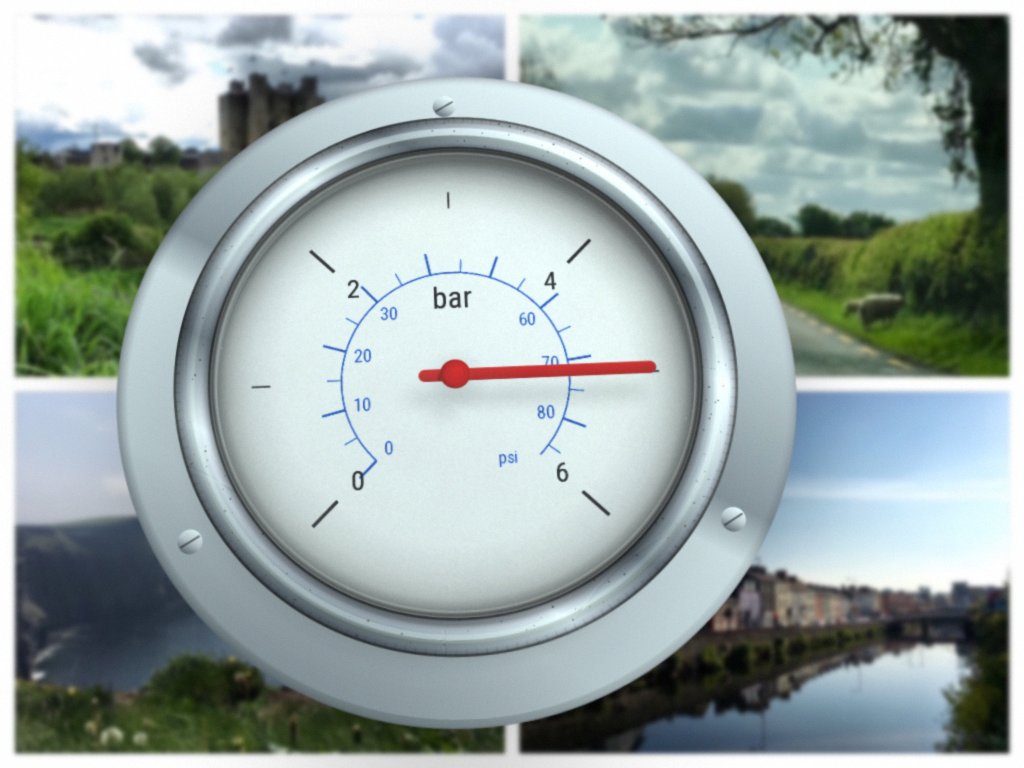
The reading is 5 (bar)
